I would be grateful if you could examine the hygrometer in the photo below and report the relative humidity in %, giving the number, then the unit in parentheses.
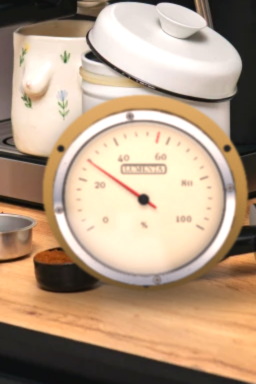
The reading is 28 (%)
